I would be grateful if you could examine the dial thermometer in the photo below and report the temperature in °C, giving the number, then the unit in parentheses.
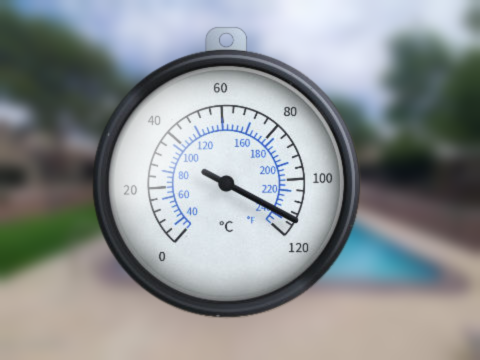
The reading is 114 (°C)
